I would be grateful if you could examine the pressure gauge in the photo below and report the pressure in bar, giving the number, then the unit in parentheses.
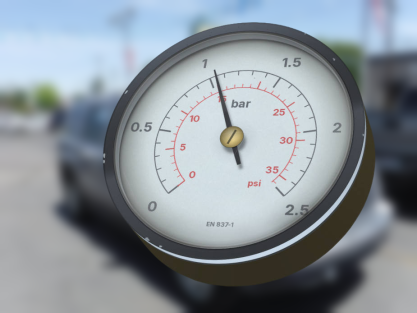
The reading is 1.05 (bar)
